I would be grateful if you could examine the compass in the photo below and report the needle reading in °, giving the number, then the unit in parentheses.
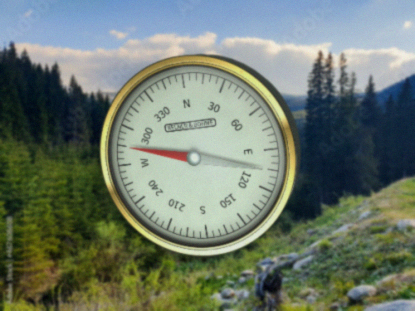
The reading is 285 (°)
